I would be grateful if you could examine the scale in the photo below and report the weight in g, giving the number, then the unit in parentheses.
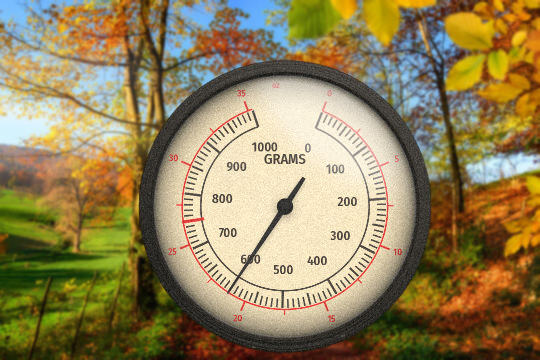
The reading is 600 (g)
